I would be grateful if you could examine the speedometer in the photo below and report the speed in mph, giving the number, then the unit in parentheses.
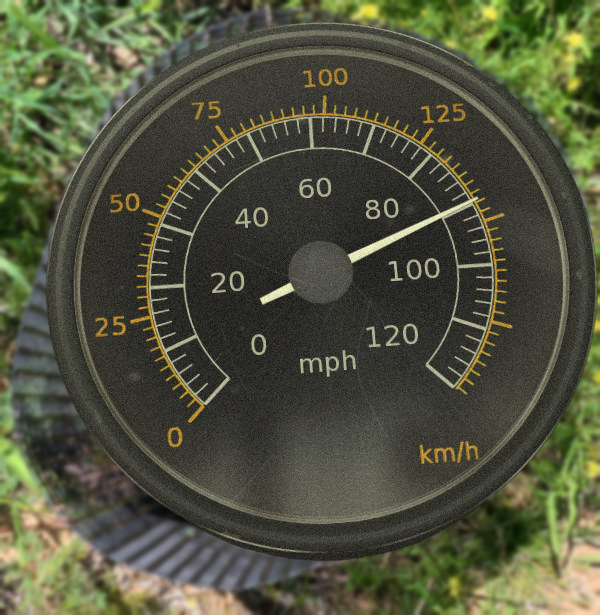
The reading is 90 (mph)
